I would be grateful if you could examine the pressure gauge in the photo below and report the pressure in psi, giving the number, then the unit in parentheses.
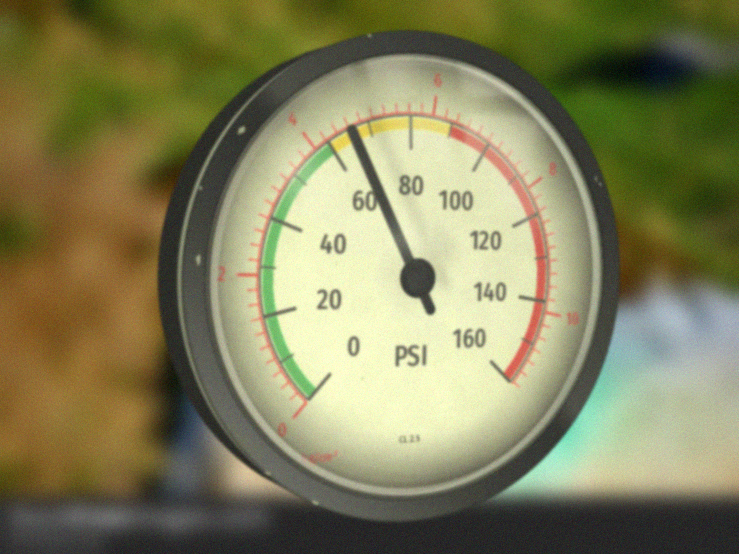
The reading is 65 (psi)
